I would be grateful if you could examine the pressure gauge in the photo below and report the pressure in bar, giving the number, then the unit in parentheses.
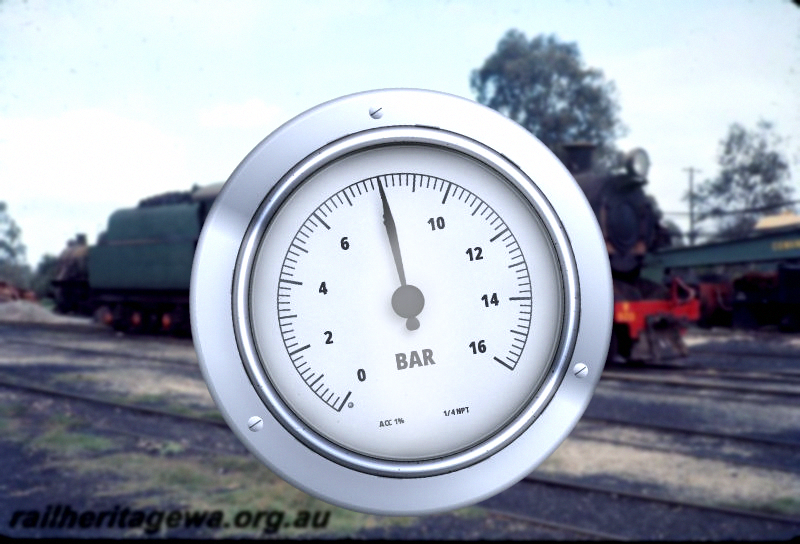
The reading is 8 (bar)
